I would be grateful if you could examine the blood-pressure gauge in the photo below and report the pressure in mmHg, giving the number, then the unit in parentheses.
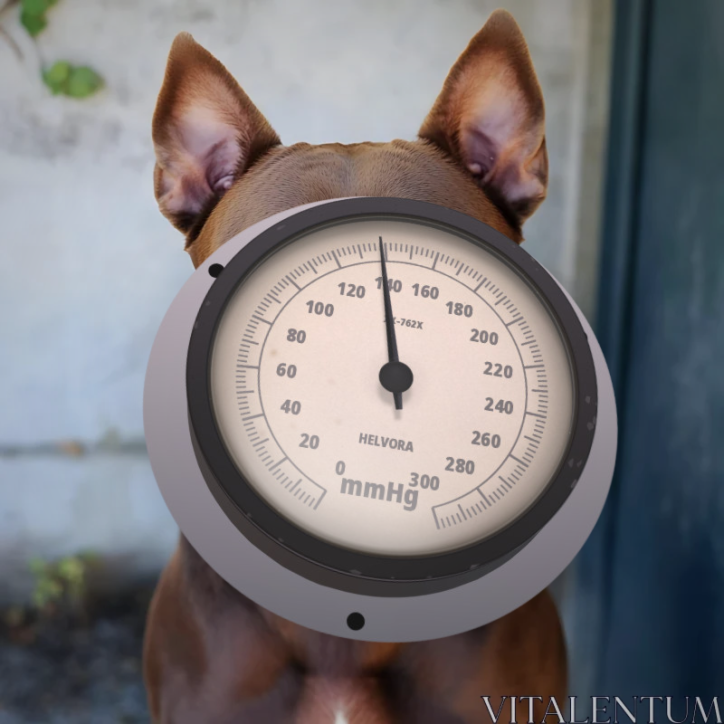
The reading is 138 (mmHg)
